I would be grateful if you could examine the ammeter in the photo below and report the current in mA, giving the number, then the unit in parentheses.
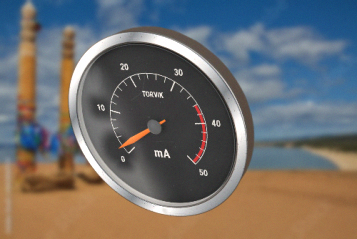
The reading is 2 (mA)
